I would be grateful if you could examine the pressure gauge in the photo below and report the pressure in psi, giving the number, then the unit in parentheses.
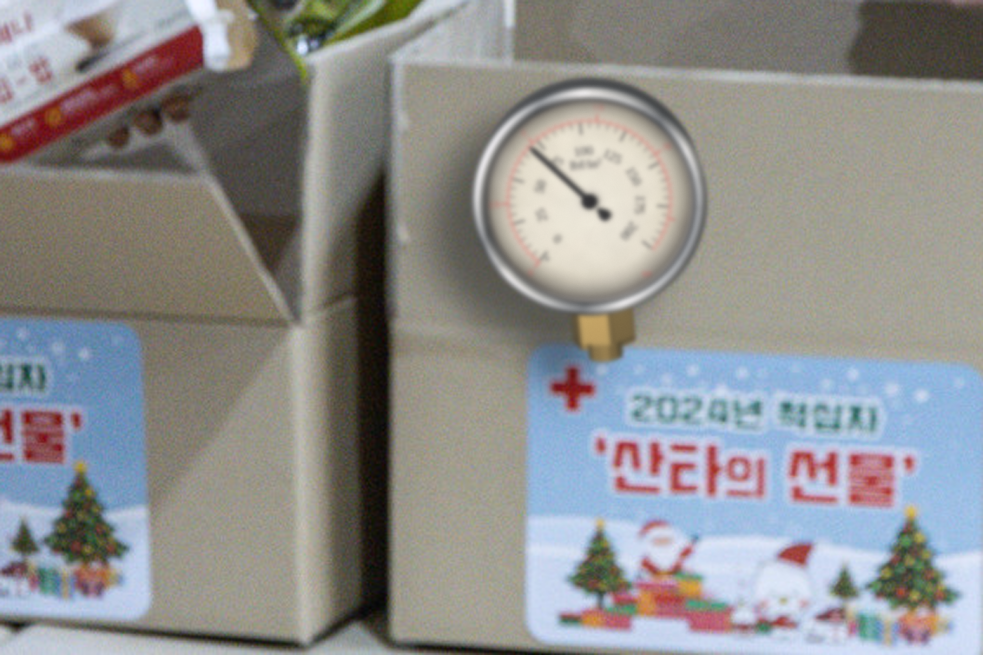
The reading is 70 (psi)
